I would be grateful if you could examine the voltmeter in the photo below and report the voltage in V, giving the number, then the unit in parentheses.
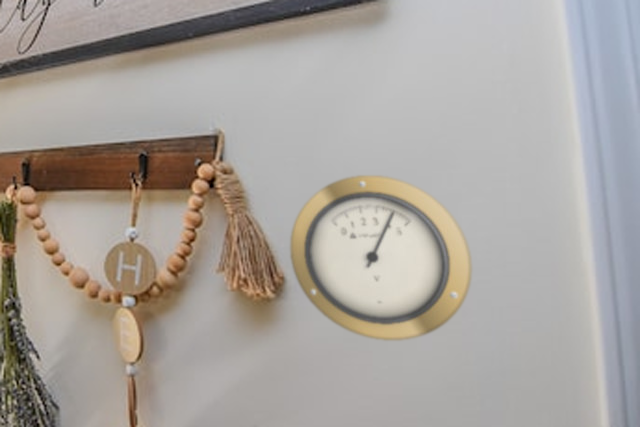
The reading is 4 (V)
